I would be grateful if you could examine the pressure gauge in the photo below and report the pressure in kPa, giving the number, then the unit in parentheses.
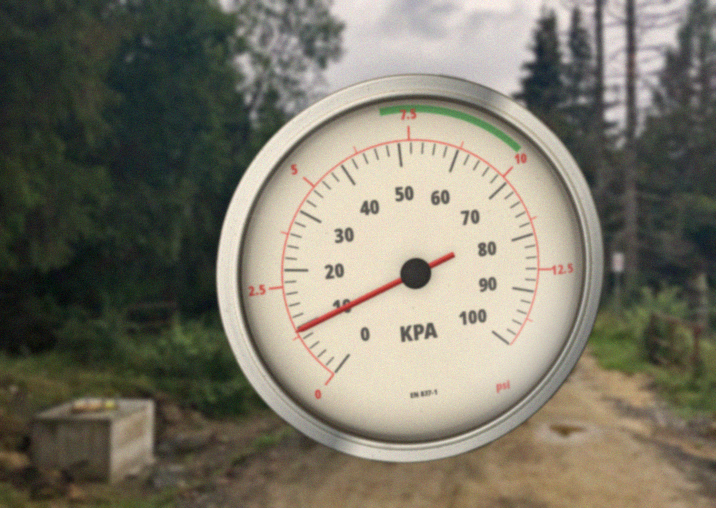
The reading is 10 (kPa)
